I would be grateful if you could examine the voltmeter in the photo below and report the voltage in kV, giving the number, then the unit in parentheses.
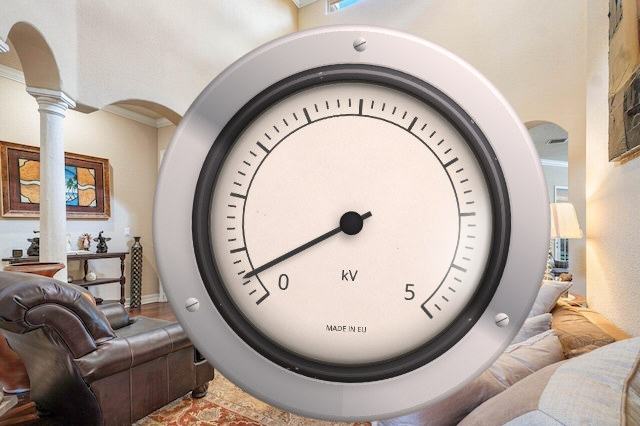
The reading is 0.25 (kV)
